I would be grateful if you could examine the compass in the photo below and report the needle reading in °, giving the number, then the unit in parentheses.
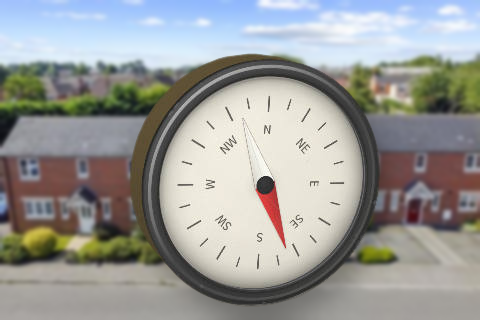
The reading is 157.5 (°)
